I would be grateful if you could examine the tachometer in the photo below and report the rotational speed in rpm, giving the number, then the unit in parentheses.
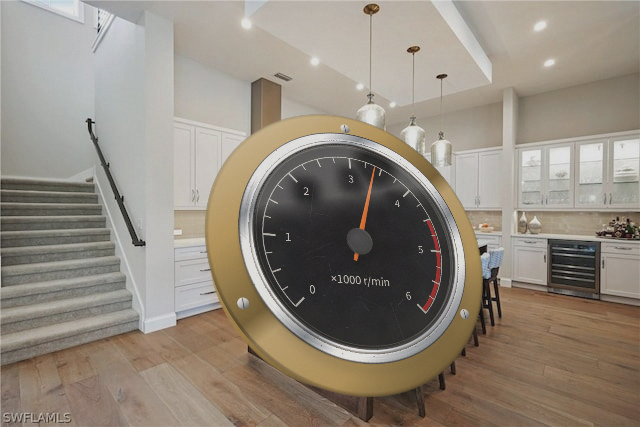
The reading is 3375 (rpm)
